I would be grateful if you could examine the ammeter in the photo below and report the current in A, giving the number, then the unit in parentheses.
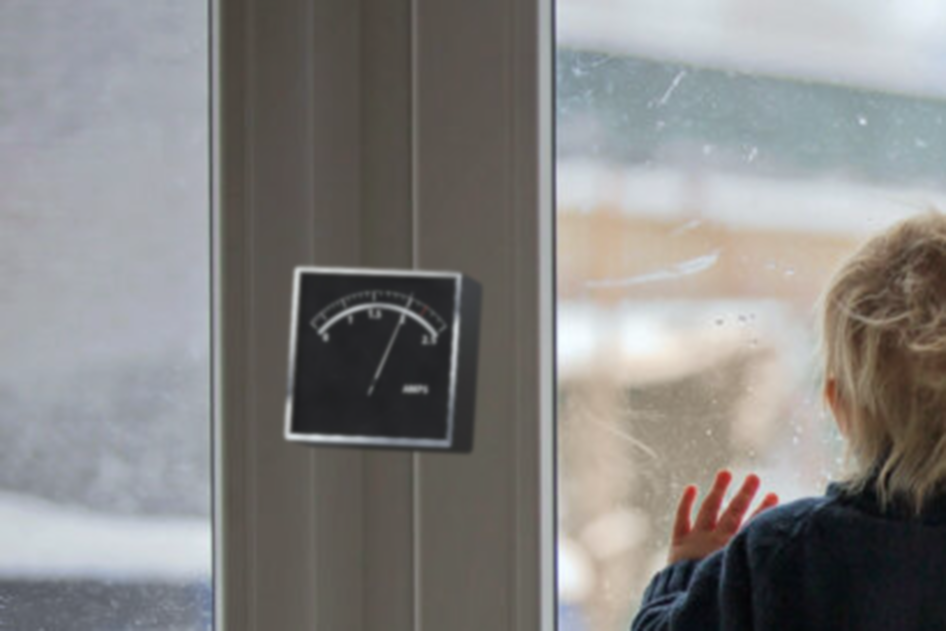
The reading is 2 (A)
